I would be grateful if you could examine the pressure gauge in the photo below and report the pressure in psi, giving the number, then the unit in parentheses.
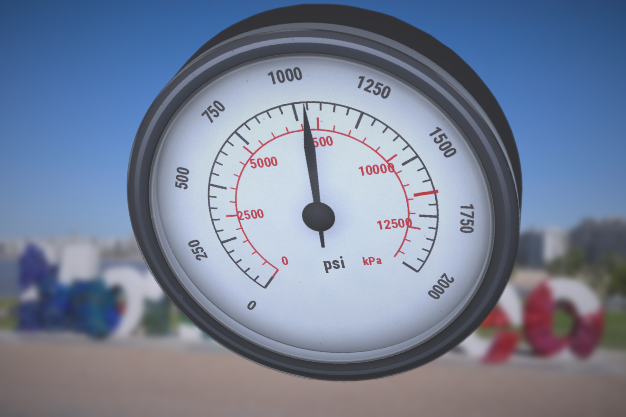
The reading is 1050 (psi)
